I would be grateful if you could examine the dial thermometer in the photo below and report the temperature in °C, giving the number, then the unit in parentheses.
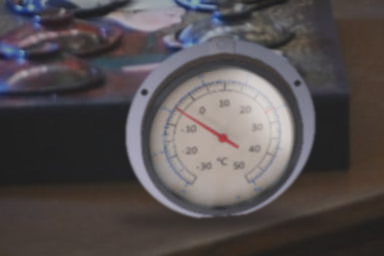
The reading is -5 (°C)
